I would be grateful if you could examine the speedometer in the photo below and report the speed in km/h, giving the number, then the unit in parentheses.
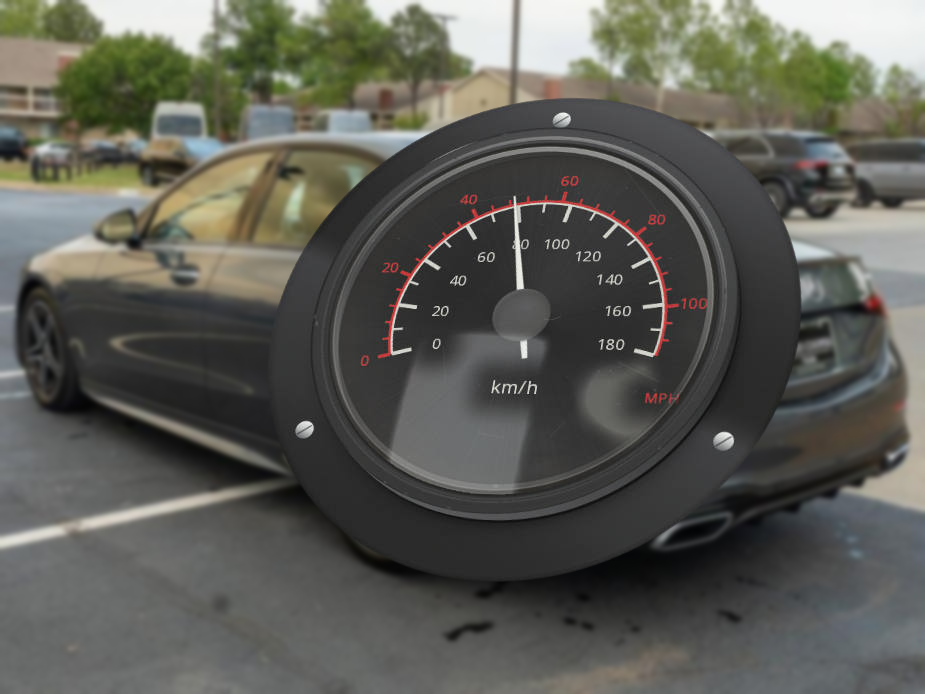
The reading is 80 (km/h)
